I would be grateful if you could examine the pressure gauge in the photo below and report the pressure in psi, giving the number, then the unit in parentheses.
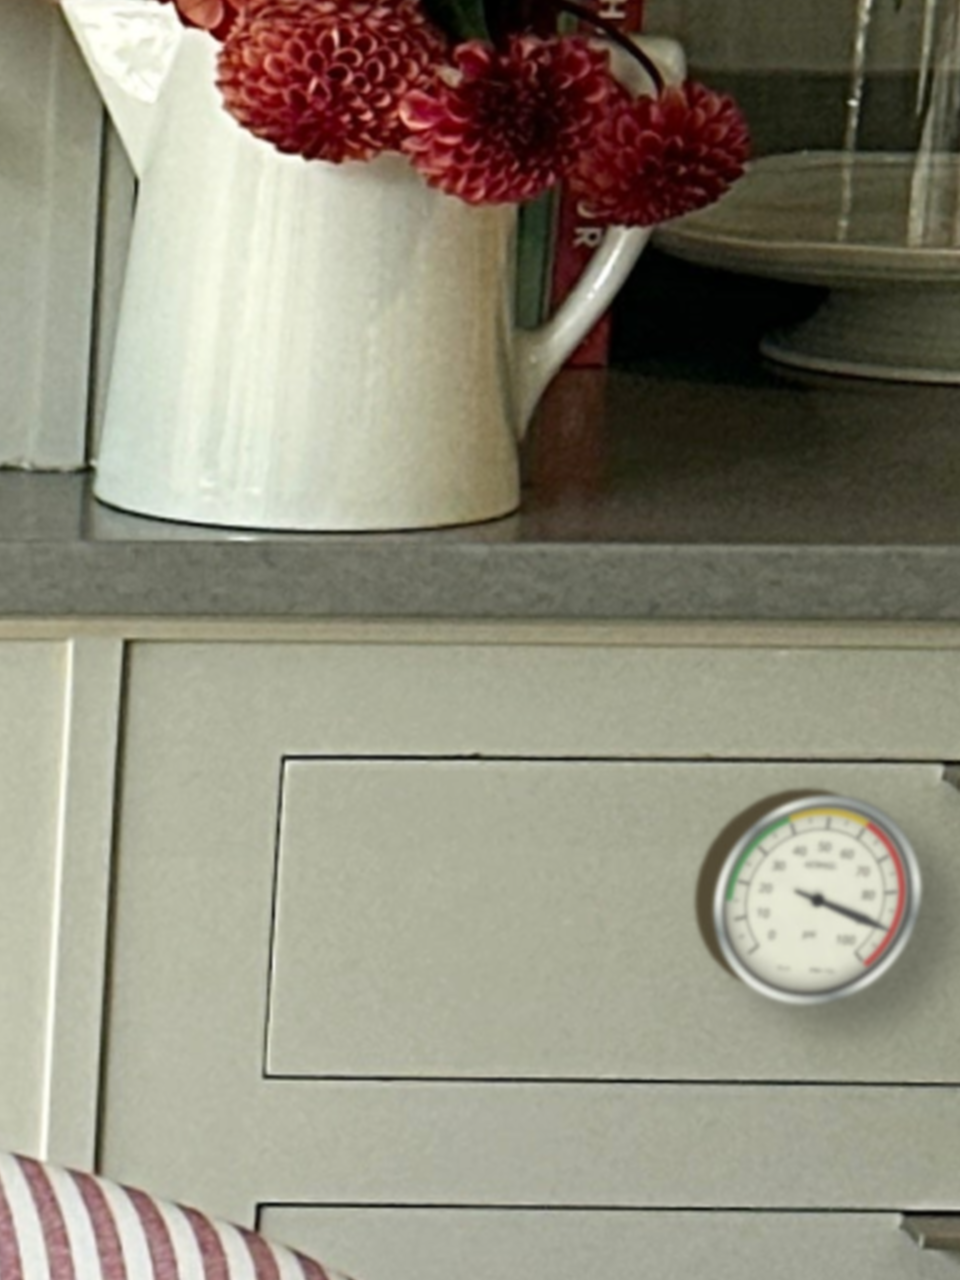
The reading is 90 (psi)
